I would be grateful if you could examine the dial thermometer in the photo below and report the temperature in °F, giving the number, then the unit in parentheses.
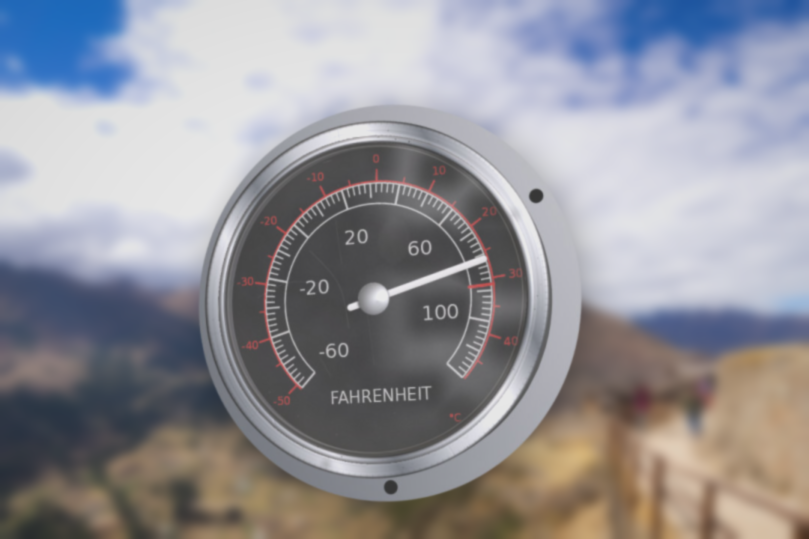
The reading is 80 (°F)
